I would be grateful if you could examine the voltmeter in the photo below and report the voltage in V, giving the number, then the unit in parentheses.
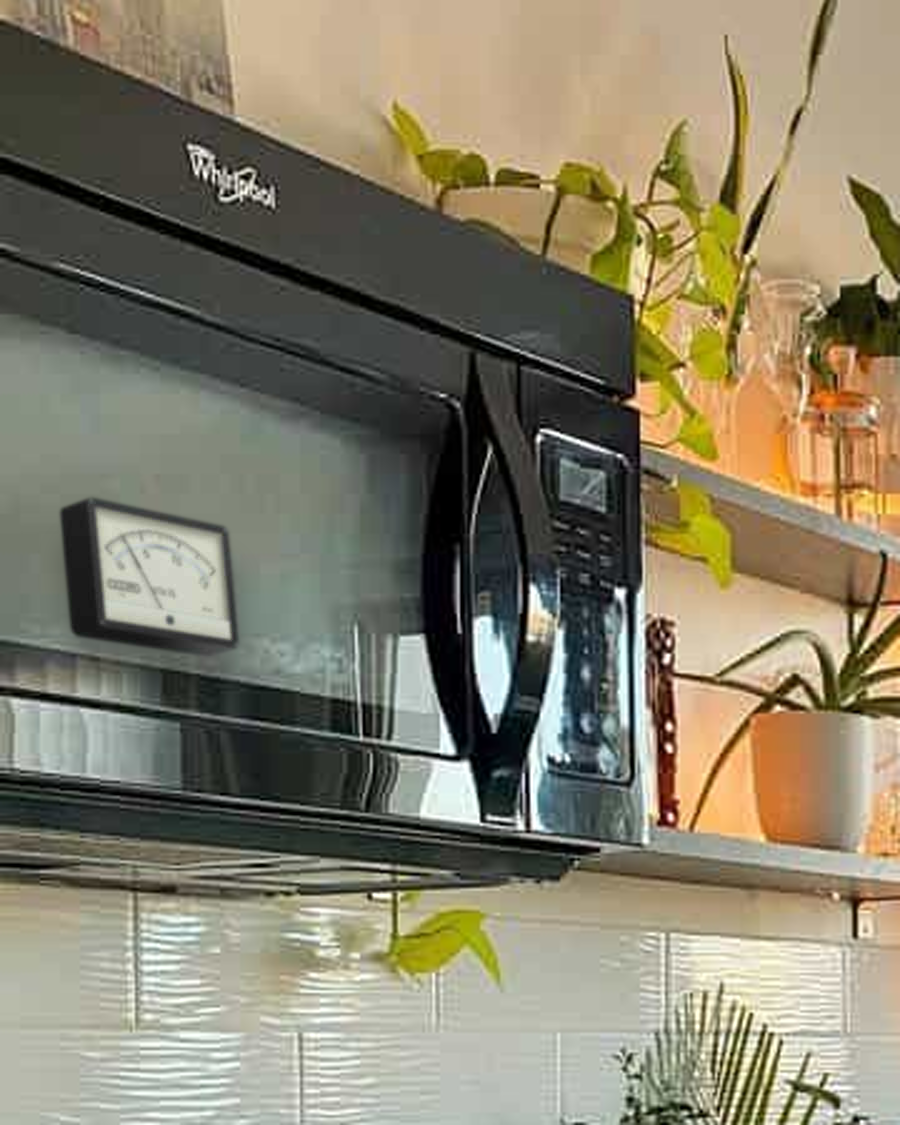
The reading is 2.5 (V)
